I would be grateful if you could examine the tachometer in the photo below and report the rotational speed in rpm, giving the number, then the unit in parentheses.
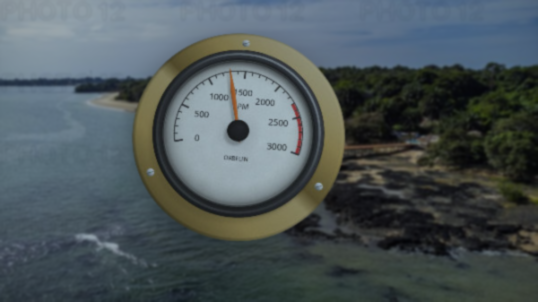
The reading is 1300 (rpm)
